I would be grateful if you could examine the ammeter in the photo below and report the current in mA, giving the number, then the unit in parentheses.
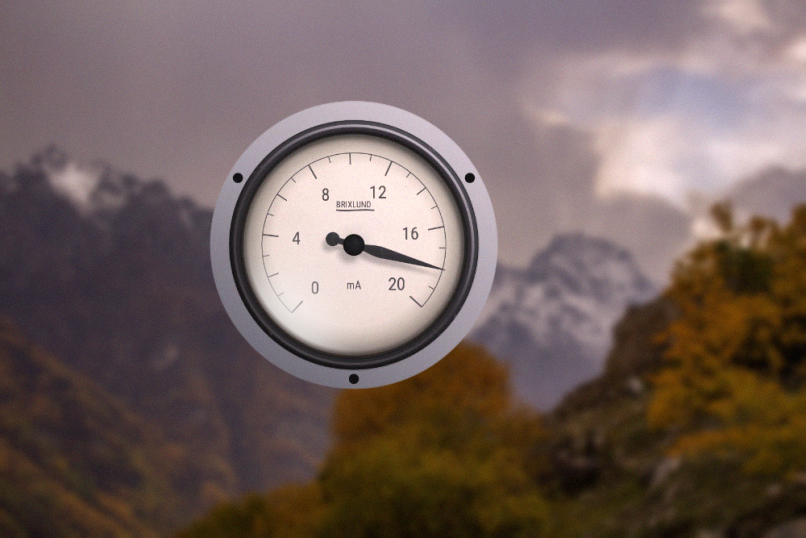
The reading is 18 (mA)
